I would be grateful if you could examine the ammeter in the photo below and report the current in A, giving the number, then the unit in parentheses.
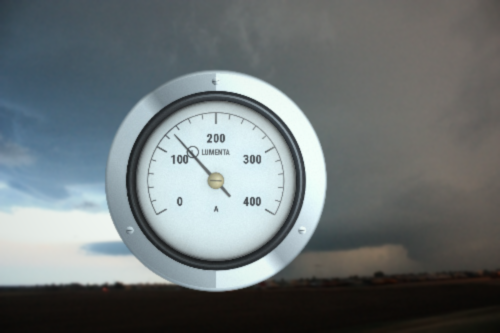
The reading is 130 (A)
